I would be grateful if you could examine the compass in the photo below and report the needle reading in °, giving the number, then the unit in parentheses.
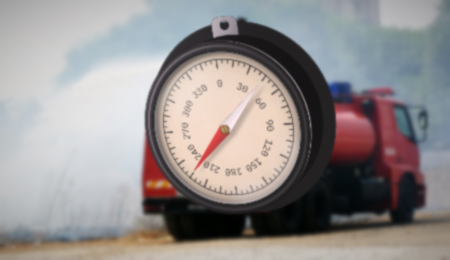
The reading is 225 (°)
